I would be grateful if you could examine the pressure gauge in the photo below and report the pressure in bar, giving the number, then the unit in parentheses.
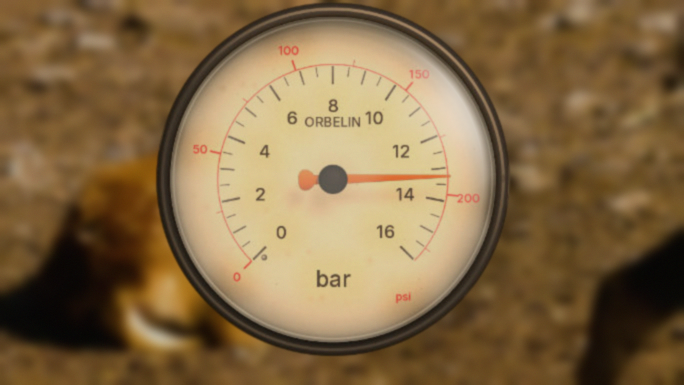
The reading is 13.25 (bar)
